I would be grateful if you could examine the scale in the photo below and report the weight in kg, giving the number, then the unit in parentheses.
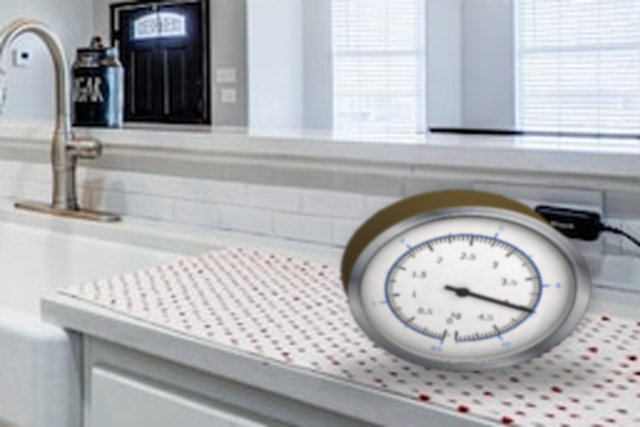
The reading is 4 (kg)
